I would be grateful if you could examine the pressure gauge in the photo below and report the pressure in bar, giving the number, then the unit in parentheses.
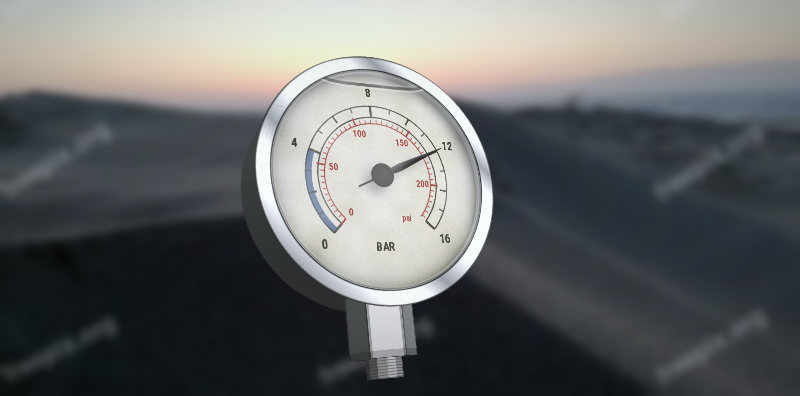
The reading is 12 (bar)
